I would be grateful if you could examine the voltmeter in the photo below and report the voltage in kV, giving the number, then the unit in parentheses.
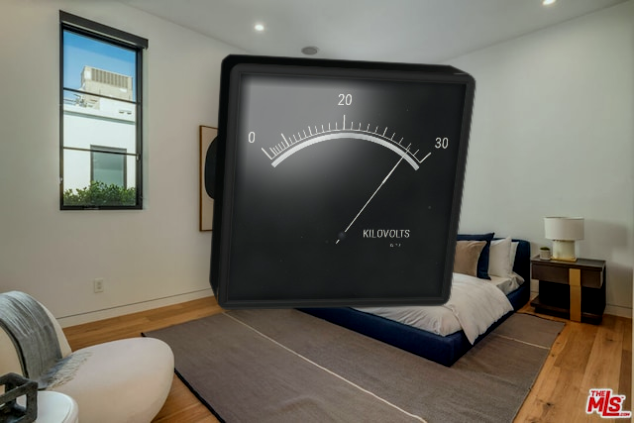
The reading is 28 (kV)
